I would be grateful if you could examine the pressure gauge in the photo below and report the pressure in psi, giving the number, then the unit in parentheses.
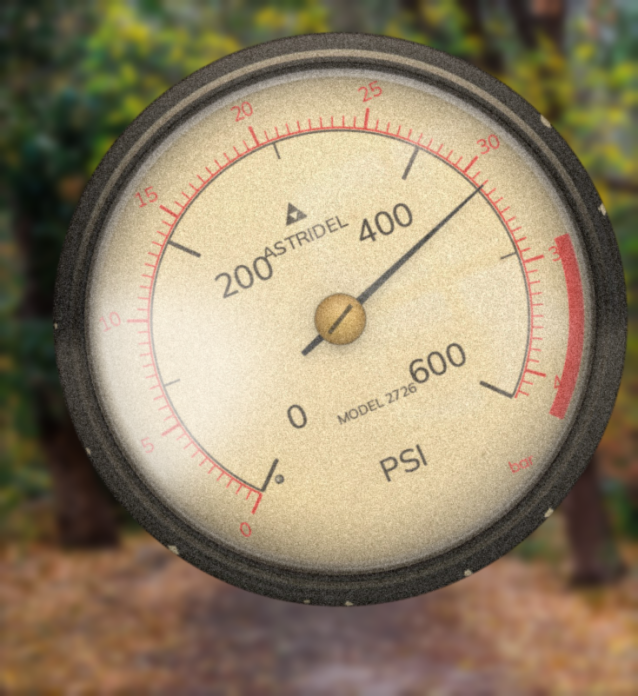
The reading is 450 (psi)
